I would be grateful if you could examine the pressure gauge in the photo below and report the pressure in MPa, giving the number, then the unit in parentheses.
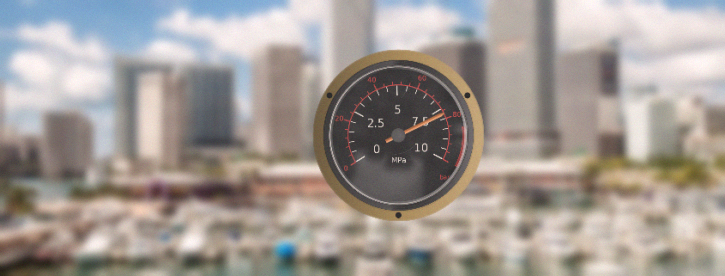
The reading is 7.75 (MPa)
